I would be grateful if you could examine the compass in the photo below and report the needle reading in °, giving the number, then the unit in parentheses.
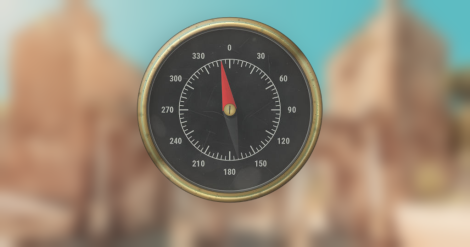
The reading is 350 (°)
